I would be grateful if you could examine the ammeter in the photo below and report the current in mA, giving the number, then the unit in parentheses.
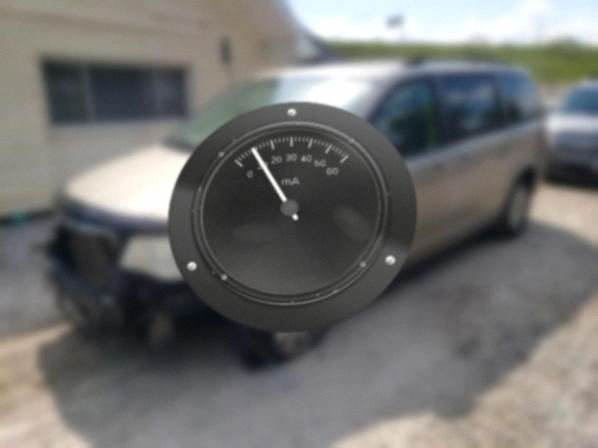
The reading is 10 (mA)
